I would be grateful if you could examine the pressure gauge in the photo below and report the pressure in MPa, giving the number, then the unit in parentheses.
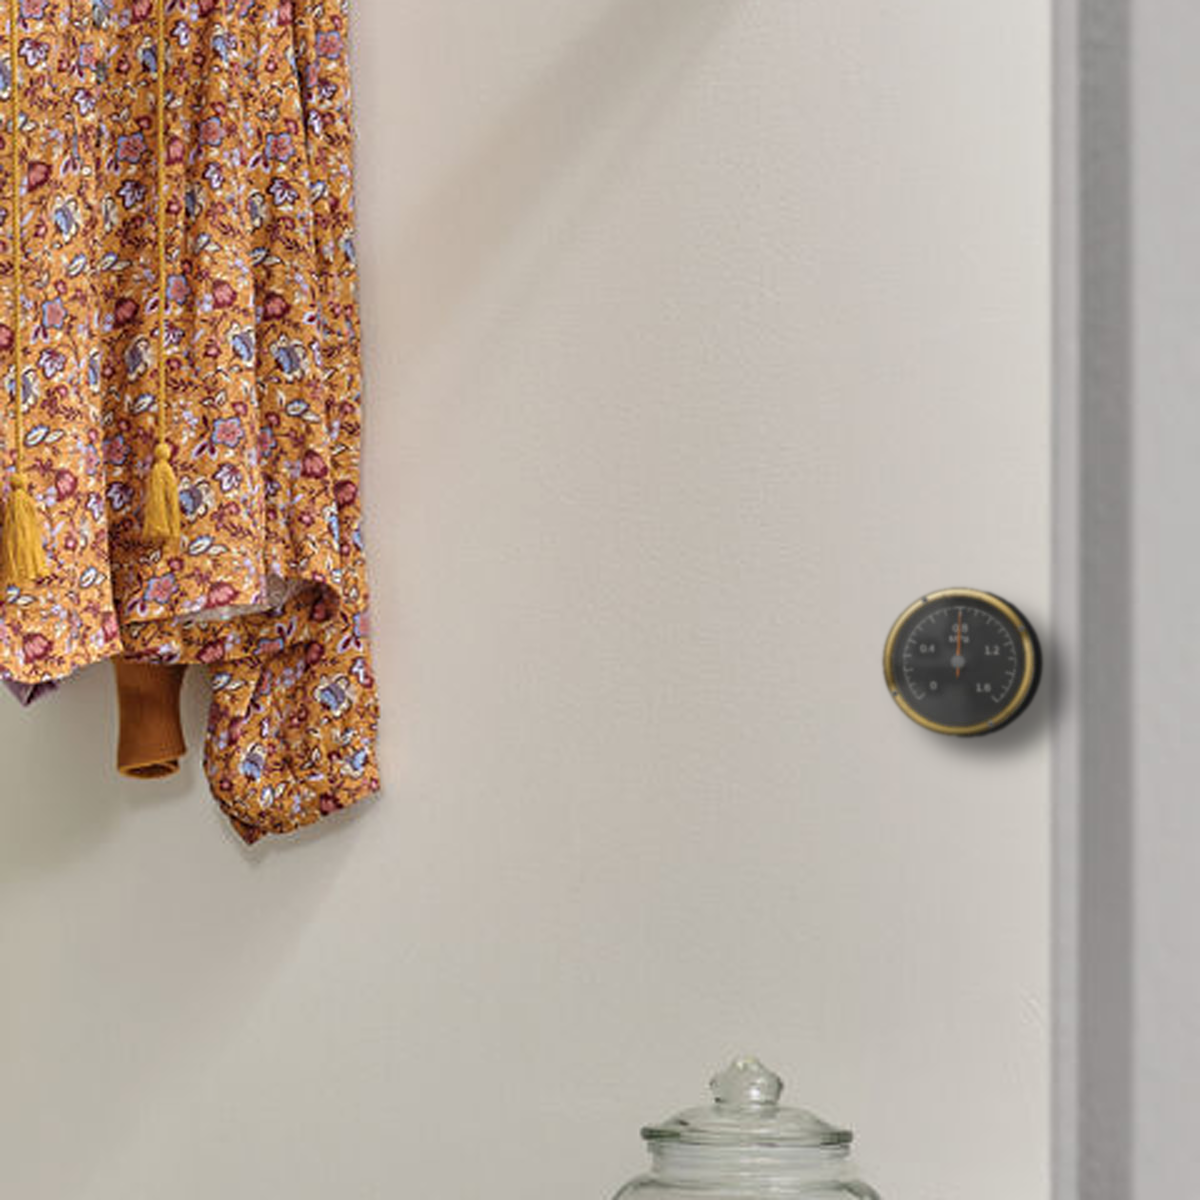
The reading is 0.8 (MPa)
